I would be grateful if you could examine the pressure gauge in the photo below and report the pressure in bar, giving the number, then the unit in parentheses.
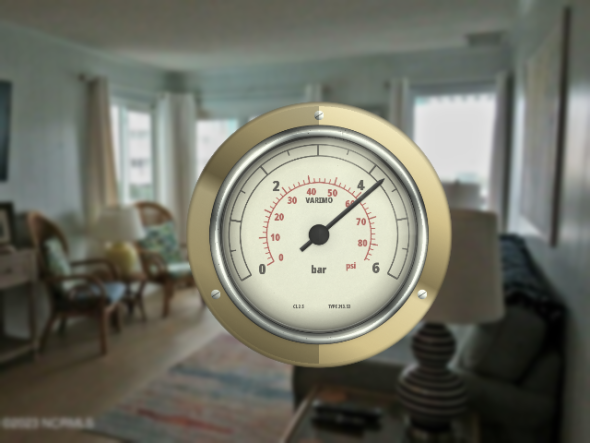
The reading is 4.25 (bar)
